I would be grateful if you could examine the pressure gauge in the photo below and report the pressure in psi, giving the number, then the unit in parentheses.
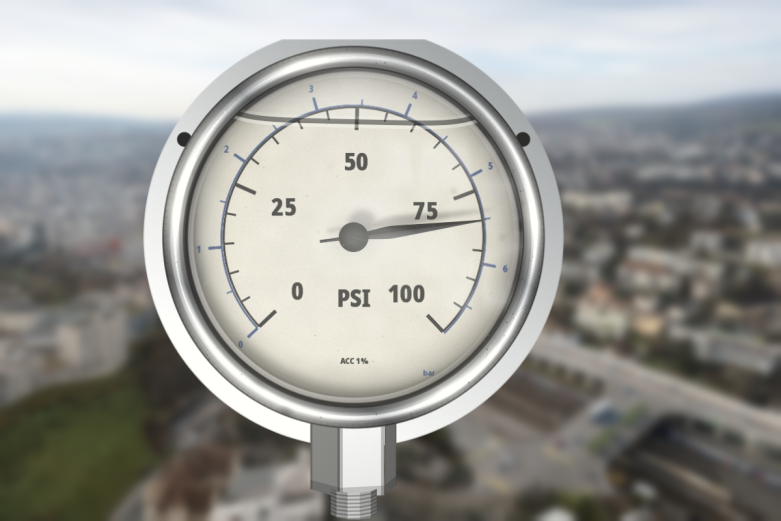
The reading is 80 (psi)
